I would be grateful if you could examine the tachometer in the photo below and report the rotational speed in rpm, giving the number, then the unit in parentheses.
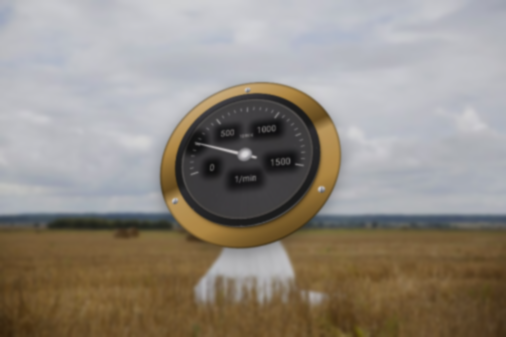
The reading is 250 (rpm)
